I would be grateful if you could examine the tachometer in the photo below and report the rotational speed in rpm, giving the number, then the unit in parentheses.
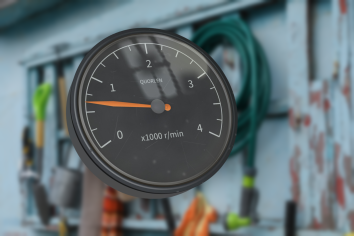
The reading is 625 (rpm)
